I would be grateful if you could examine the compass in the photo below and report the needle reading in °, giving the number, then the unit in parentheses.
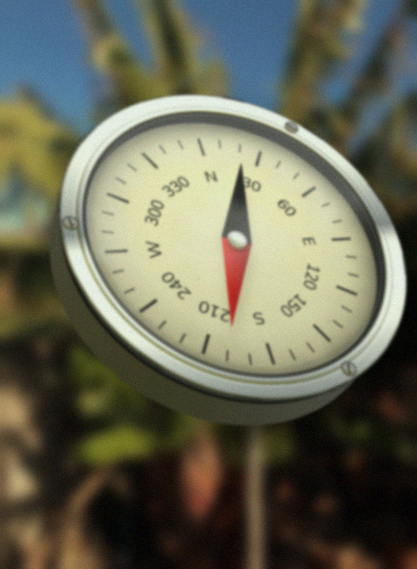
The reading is 200 (°)
